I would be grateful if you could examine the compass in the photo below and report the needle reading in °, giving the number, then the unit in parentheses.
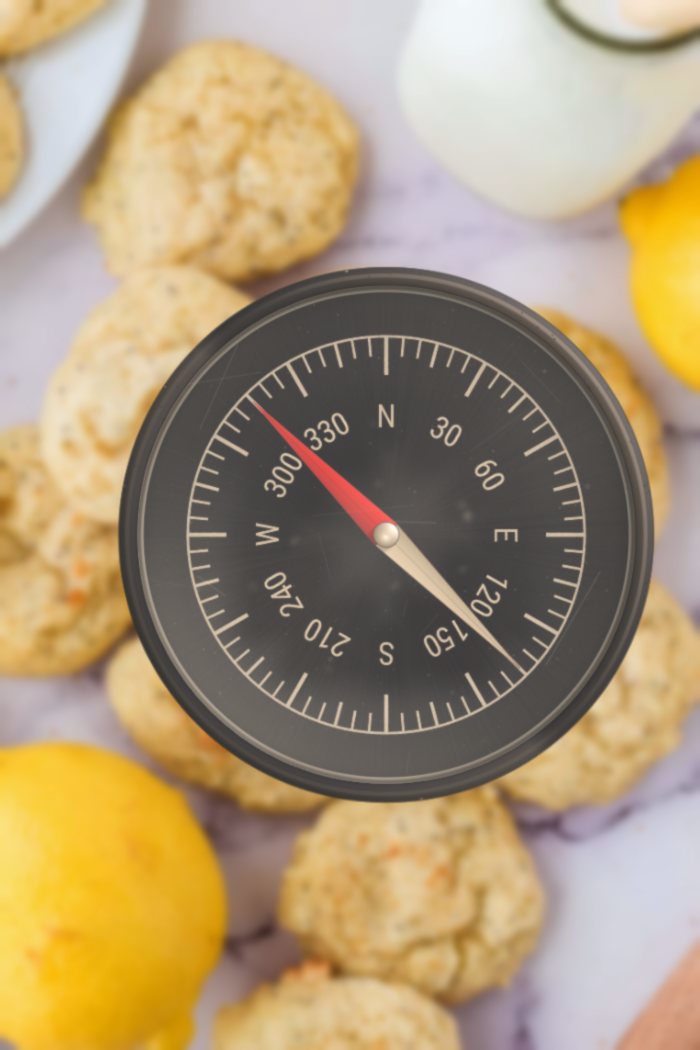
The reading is 315 (°)
